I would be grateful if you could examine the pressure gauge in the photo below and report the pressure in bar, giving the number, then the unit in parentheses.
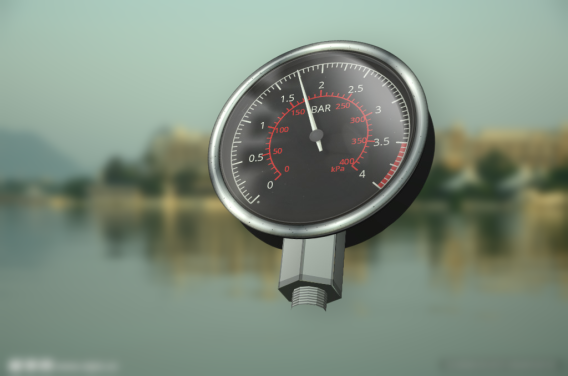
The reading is 1.75 (bar)
